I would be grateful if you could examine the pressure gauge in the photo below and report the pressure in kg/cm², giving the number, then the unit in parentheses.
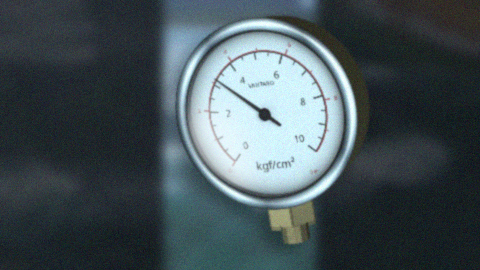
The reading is 3.25 (kg/cm²)
